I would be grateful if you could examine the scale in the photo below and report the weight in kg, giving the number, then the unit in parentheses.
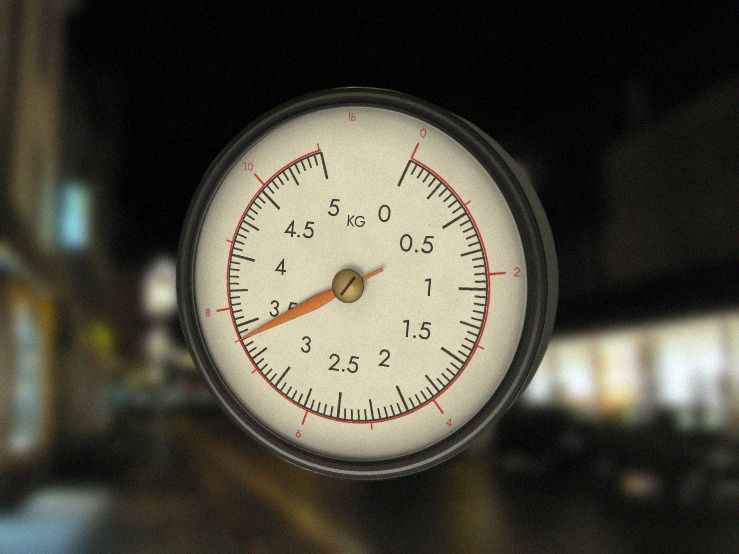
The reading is 3.4 (kg)
